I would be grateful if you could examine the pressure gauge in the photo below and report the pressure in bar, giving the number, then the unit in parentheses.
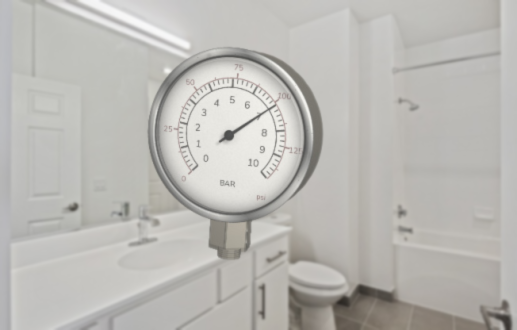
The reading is 7 (bar)
